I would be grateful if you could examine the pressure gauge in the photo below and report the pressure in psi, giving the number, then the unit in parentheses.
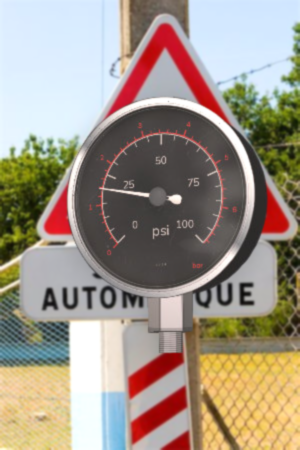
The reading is 20 (psi)
